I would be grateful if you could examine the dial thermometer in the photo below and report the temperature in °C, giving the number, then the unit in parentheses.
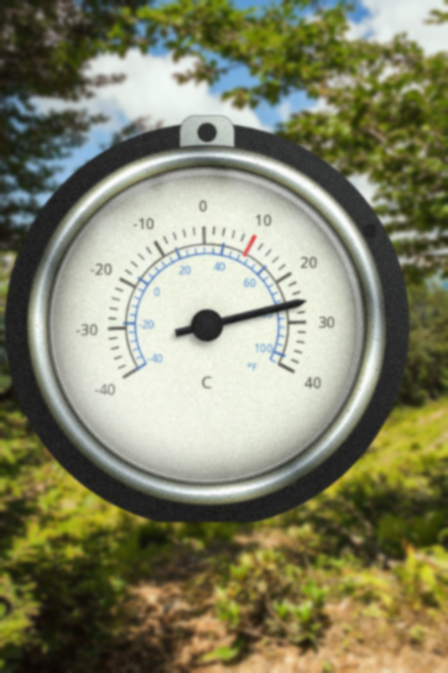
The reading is 26 (°C)
